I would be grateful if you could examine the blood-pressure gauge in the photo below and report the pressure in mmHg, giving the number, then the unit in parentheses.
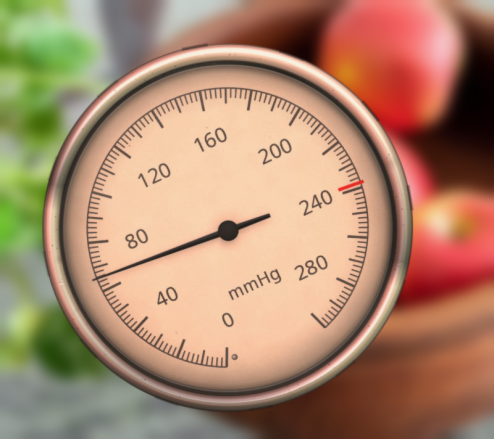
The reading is 66 (mmHg)
